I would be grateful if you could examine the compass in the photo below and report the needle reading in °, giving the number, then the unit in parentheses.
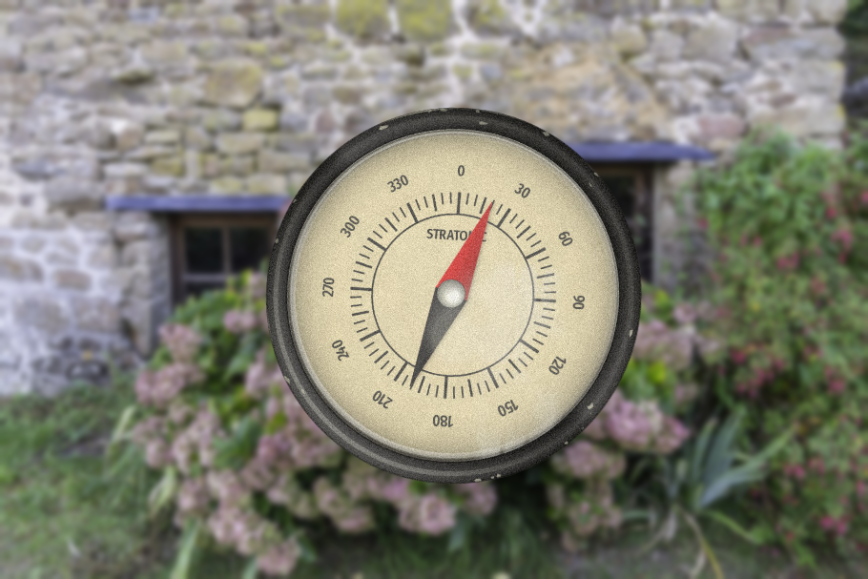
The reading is 20 (°)
